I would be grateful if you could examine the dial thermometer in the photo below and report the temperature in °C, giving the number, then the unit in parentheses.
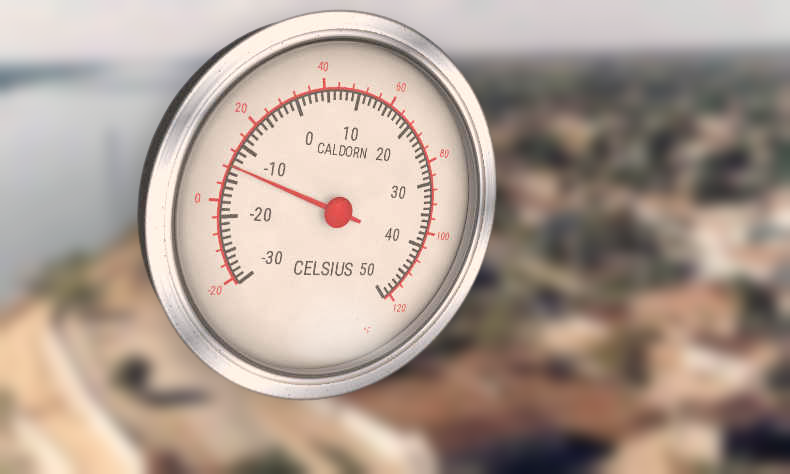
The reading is -13 (°C)
